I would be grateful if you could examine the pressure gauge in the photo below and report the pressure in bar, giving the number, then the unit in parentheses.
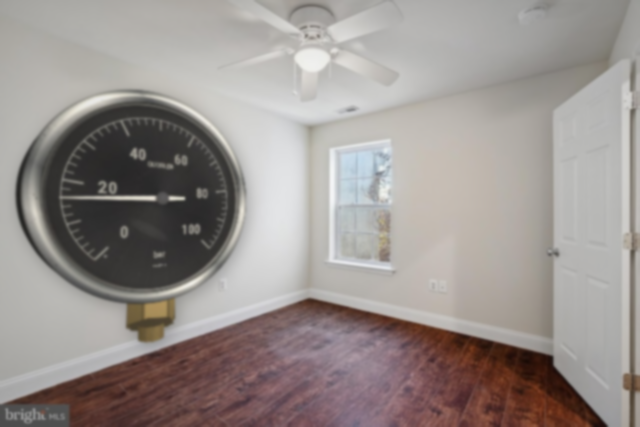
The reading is 16 (bar)
